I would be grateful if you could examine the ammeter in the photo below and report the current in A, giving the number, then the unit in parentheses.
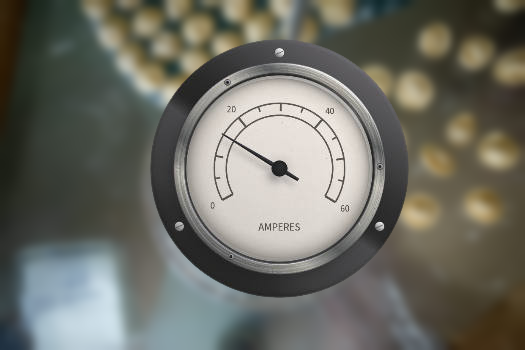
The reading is 15 (A)
